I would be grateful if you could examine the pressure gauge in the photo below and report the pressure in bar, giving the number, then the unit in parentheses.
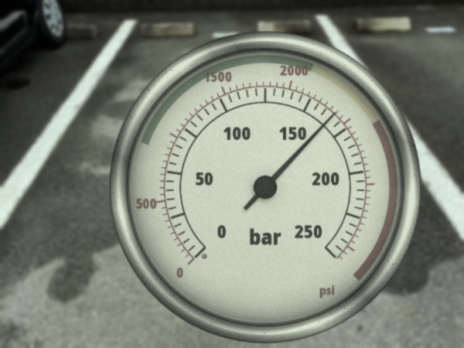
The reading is 165 (bar)
